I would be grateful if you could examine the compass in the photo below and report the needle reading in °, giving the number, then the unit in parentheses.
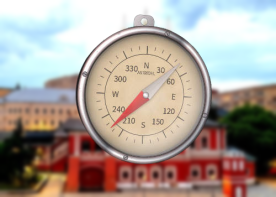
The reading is 225 (°)
